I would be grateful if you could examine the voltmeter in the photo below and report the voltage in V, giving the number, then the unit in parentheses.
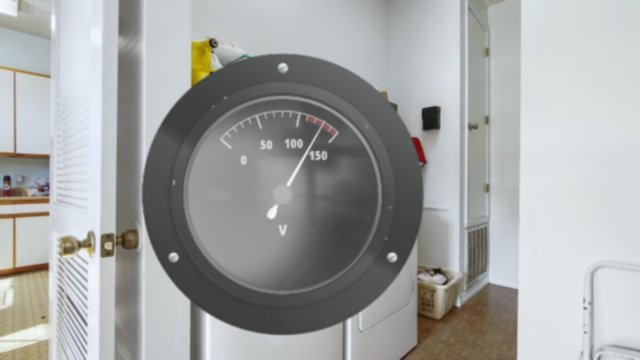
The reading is 130 (V)
